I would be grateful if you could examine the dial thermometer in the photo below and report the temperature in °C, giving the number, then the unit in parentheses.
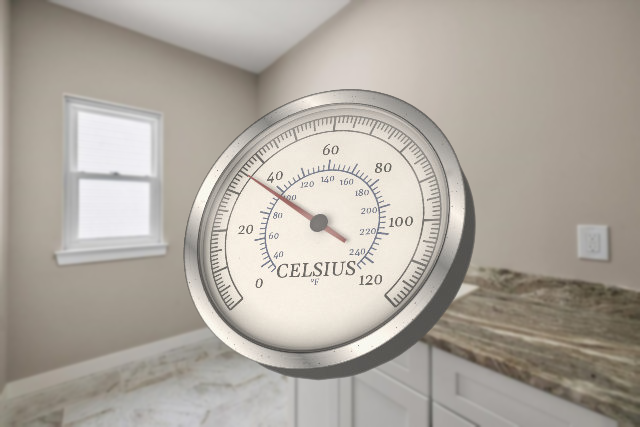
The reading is 35 (°C)
